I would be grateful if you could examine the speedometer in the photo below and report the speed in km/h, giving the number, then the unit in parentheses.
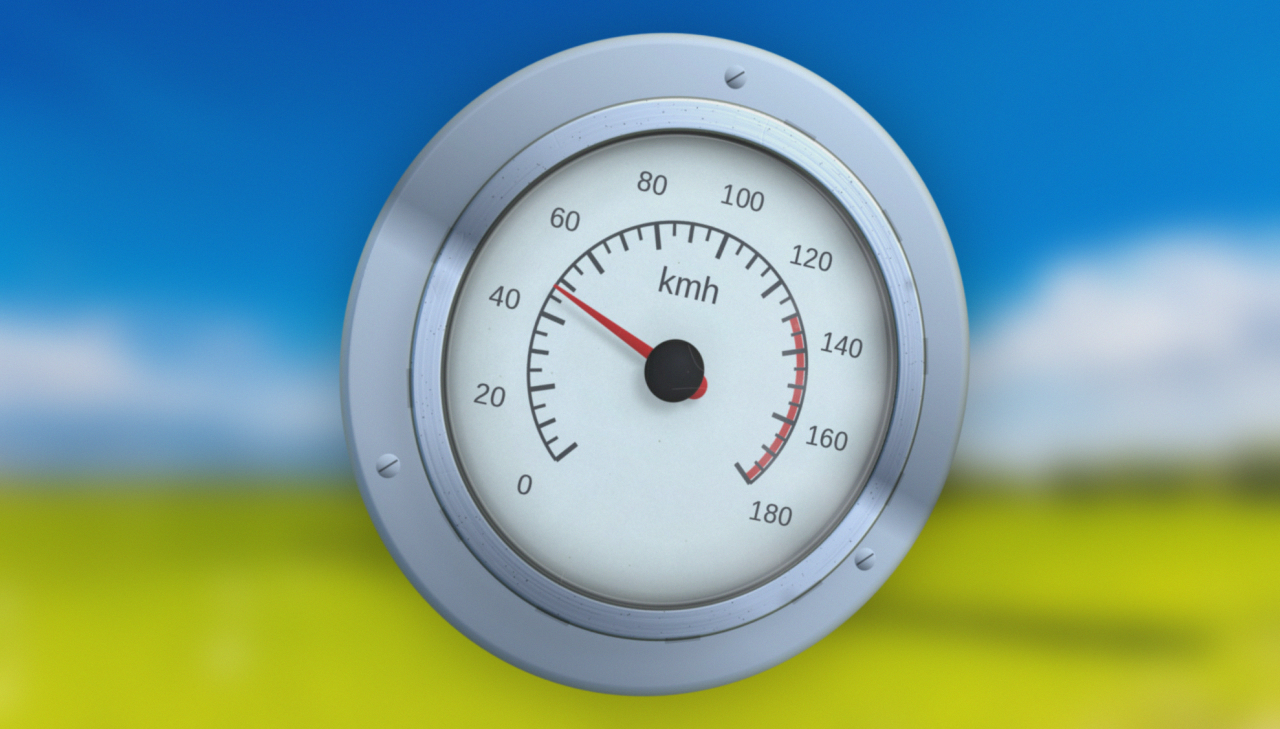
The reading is 47.5 (km/h)
